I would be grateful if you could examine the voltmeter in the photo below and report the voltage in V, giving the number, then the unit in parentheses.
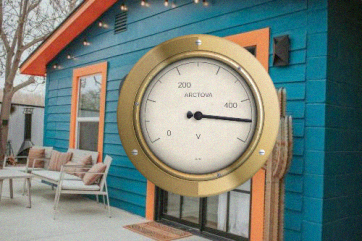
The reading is 450 (V)
